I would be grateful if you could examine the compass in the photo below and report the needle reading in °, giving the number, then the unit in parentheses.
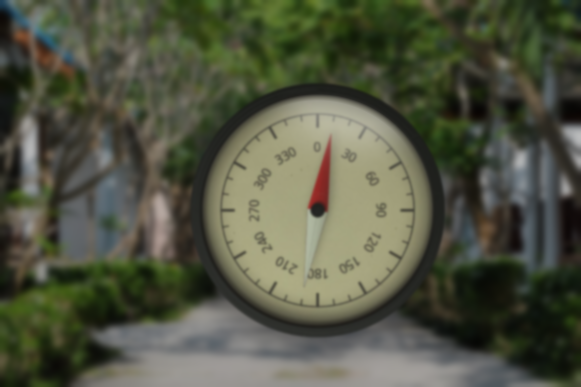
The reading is 10 (°)
